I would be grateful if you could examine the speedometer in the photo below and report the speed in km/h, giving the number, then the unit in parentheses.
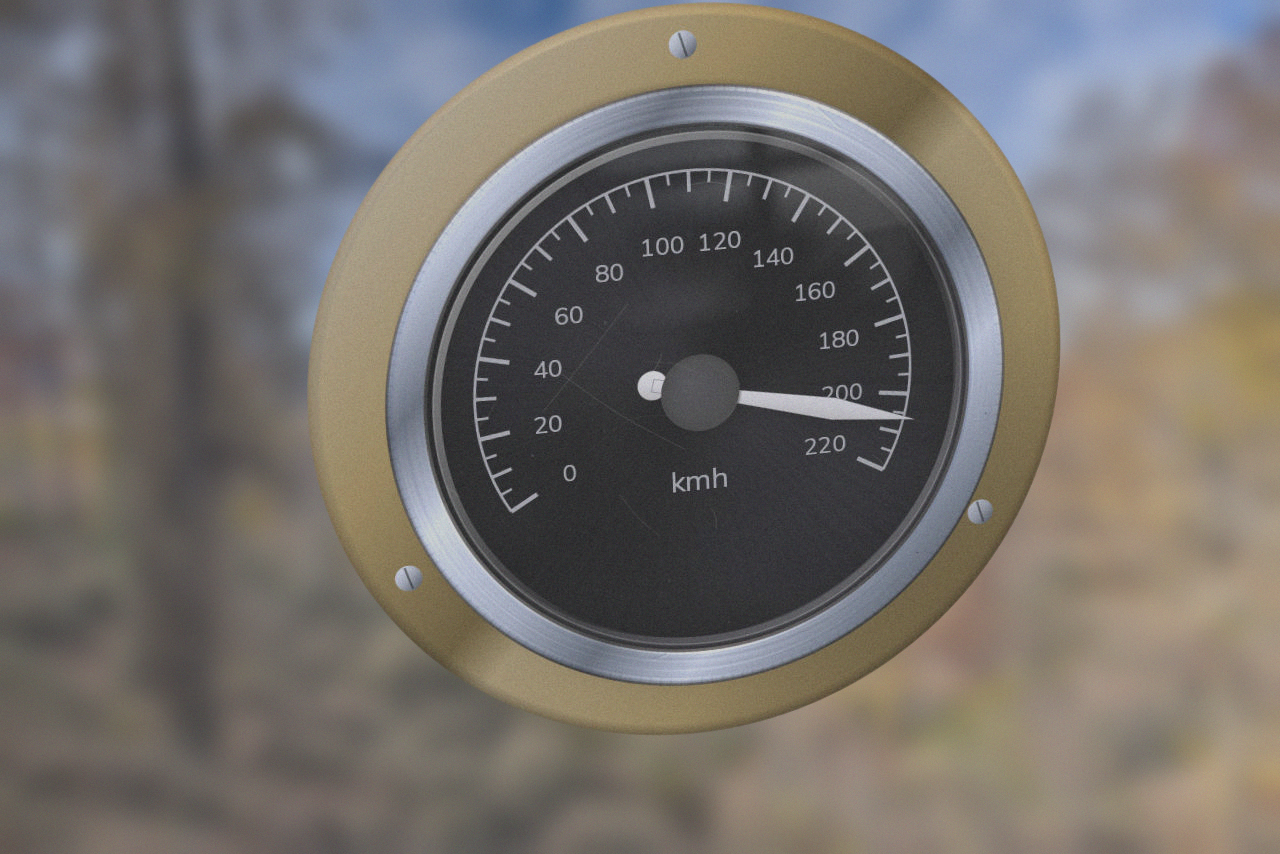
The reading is 205 (km/h)
